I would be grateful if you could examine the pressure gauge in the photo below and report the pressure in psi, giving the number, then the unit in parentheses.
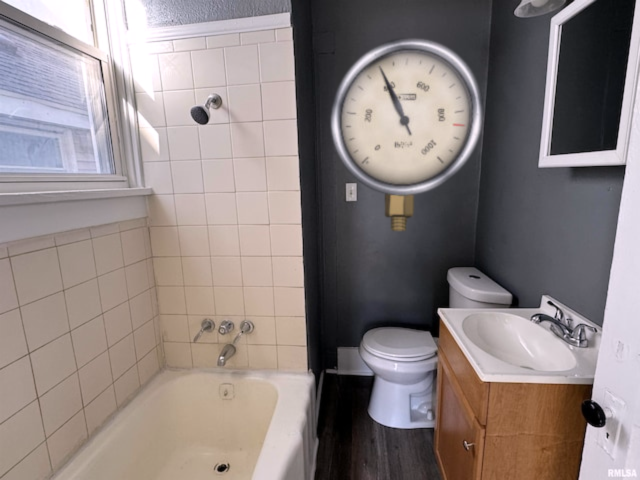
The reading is 400 (psi)
